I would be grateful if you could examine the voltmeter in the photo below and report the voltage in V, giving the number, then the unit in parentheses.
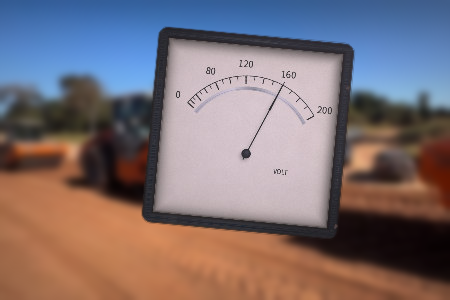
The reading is 160 (V)
